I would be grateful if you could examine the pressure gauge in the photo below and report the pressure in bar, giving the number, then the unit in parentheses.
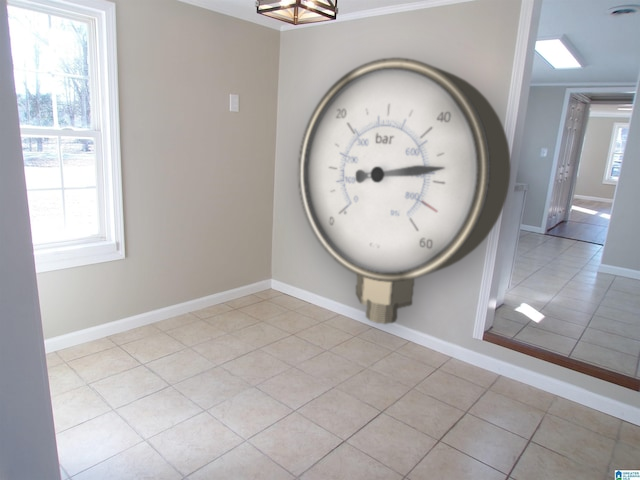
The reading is 47.5 (bar)
